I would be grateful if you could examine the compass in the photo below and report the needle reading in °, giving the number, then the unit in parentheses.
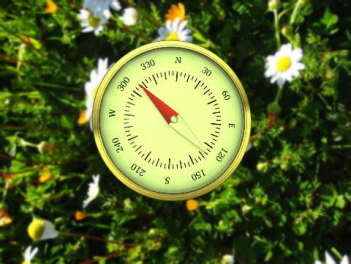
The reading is 310 (°)
